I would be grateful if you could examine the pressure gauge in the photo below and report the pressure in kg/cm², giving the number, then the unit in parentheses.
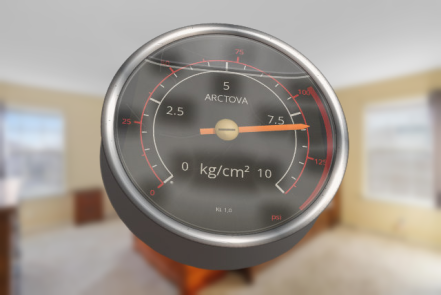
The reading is 8 (kg/cm²)
